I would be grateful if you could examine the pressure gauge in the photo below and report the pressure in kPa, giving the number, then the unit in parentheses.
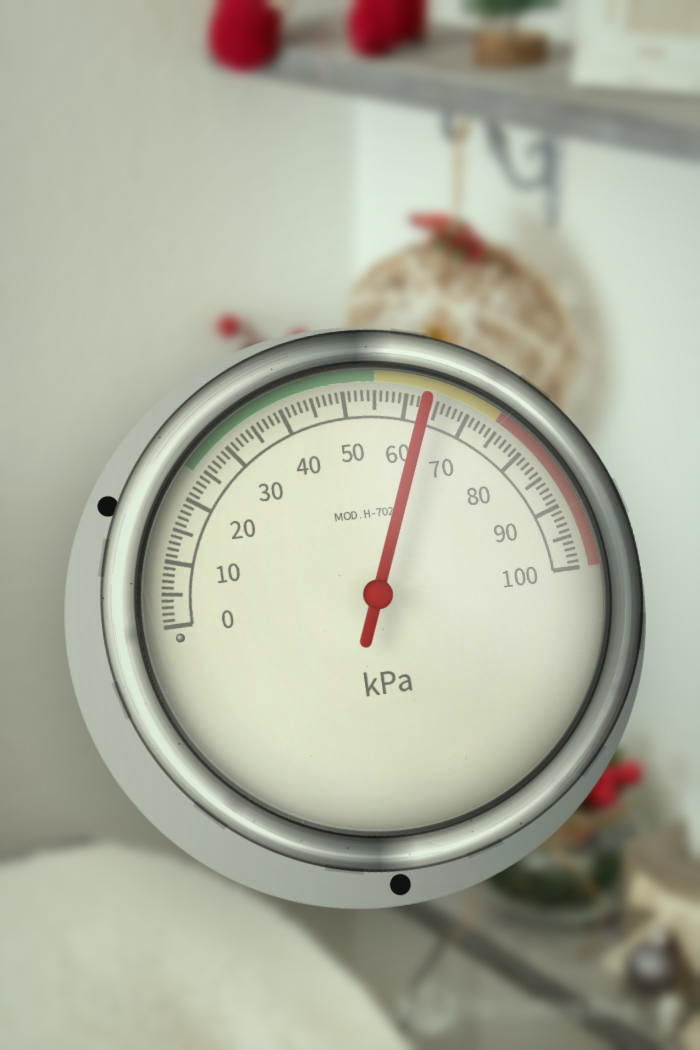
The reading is 63 (kPa)
